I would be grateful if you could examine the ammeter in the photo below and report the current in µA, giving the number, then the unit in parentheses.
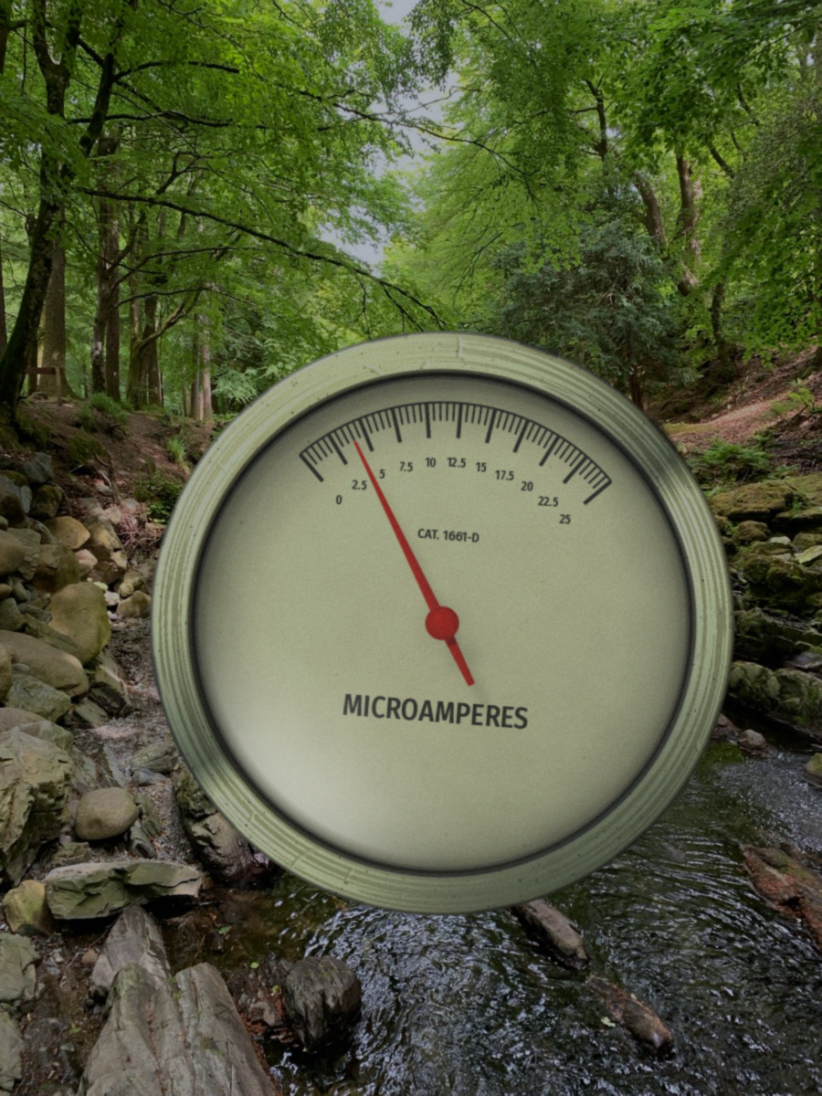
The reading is 4 (µA)
